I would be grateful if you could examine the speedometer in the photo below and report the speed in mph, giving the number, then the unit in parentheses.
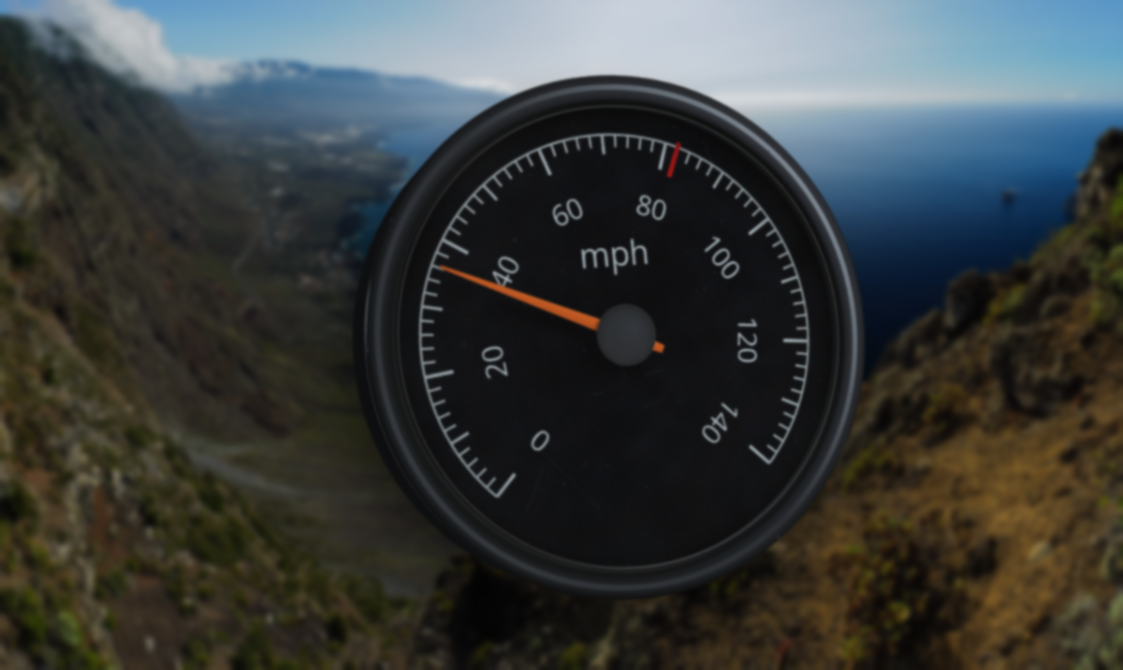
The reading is 36 (mph)
